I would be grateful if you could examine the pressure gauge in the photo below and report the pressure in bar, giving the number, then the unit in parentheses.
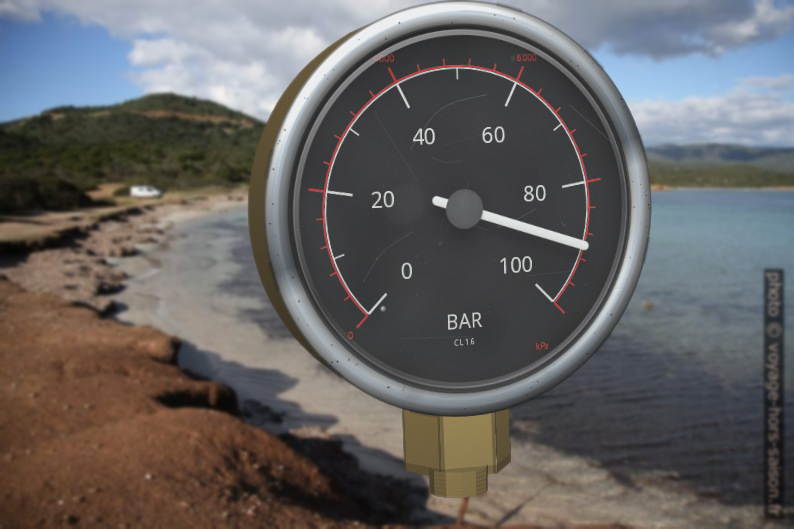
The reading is 90 (bar)
